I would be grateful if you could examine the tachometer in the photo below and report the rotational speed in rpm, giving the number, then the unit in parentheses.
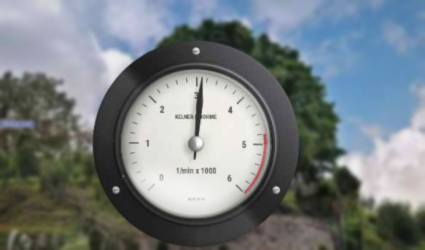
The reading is 3100 (rpm)
